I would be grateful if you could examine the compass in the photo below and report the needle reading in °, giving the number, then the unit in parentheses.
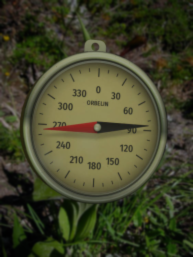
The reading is 265 (°)
